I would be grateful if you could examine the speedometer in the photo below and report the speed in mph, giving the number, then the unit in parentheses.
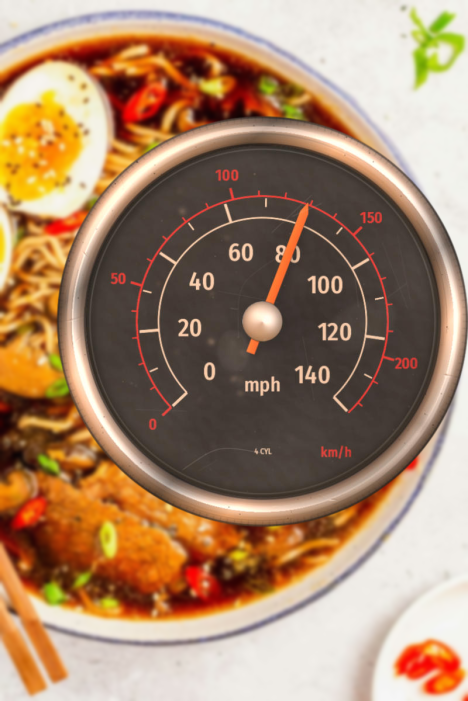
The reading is 80 (mph)
